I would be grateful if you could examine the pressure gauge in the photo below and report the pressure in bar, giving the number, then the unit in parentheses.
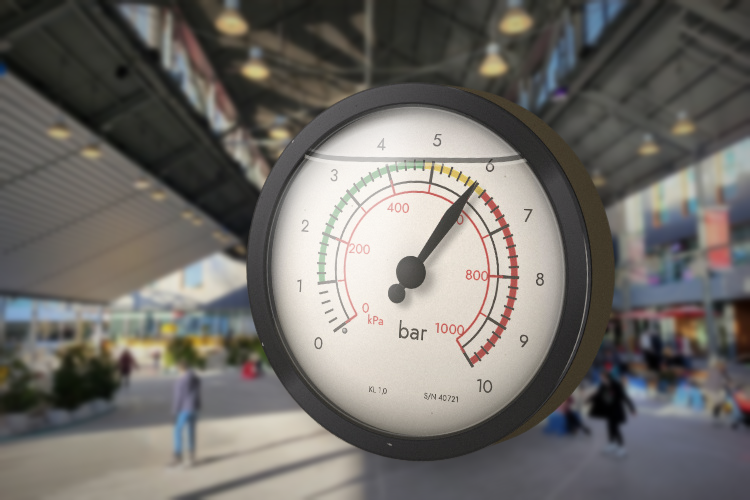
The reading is 6 (bar)
